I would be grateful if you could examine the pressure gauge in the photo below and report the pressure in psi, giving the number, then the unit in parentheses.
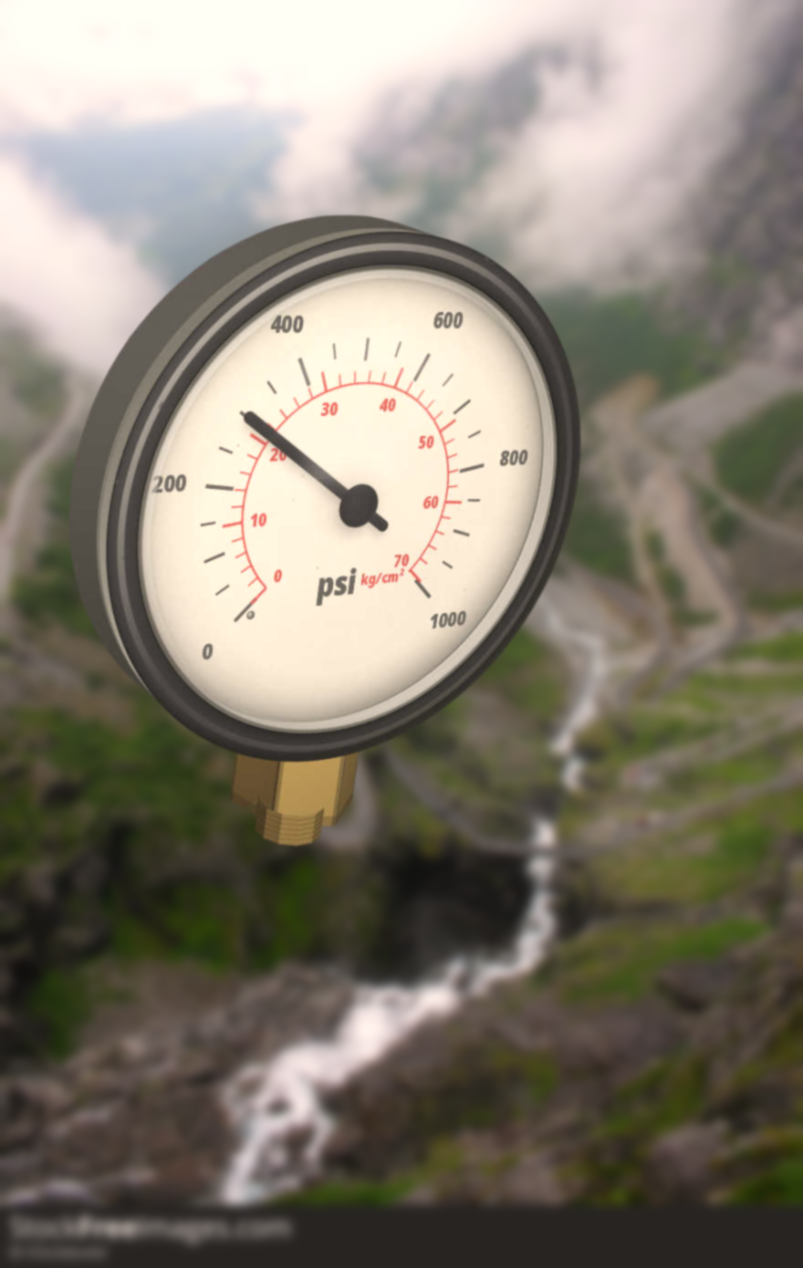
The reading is 300 (psi)
